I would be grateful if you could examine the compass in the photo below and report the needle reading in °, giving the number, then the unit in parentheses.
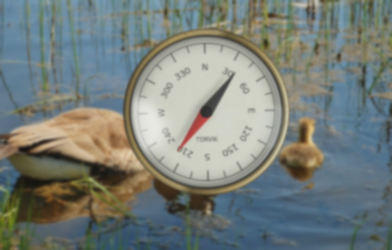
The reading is 217.5 (°)
